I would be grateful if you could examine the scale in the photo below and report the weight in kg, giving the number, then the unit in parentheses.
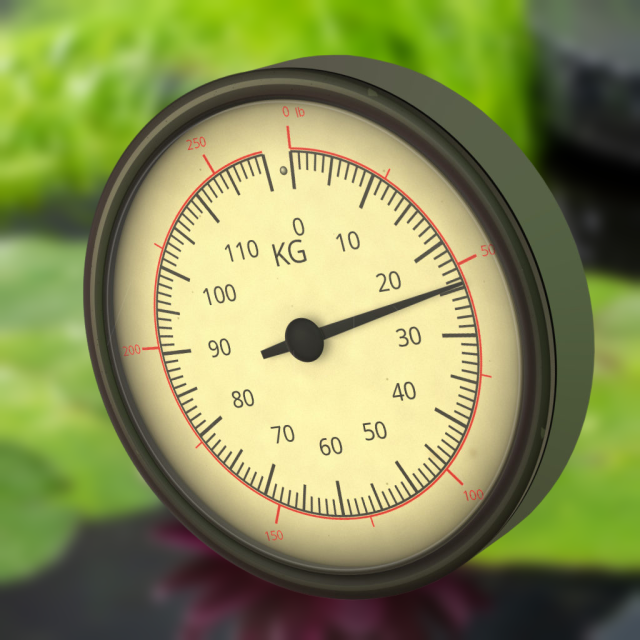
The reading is 24.5 (kg)
